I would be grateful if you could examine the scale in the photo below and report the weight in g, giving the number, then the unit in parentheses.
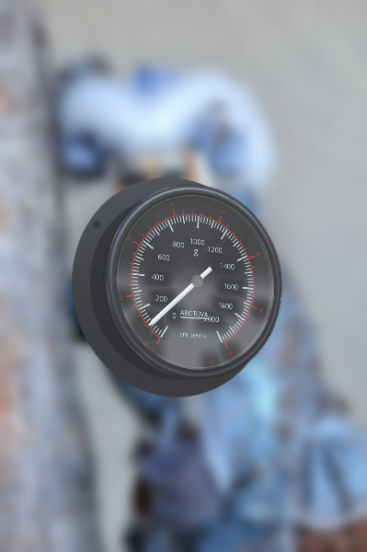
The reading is 100 (g)
